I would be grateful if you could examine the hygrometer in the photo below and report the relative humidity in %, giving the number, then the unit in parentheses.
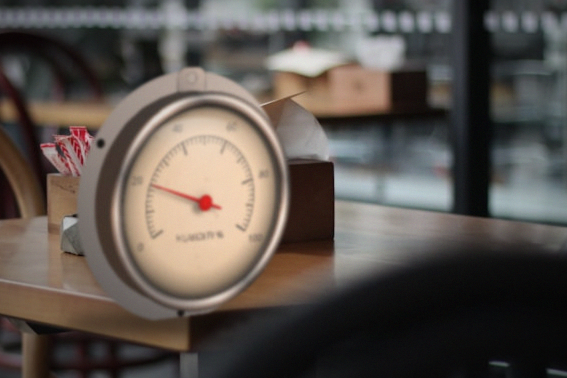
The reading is 20 (%)
